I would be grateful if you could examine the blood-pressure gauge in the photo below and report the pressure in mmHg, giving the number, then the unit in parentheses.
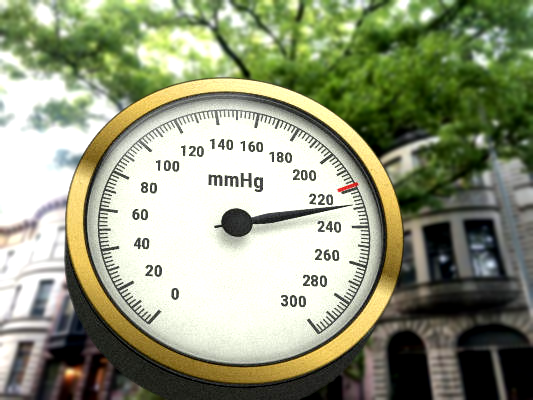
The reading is 230 (mmHg)
